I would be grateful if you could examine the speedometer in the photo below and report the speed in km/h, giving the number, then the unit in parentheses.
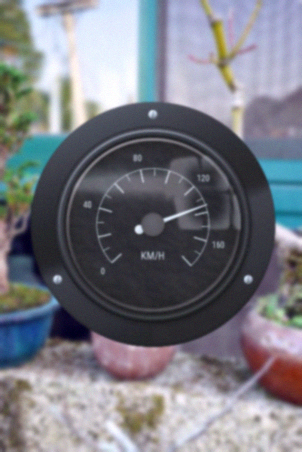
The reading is 135 (km/h)
